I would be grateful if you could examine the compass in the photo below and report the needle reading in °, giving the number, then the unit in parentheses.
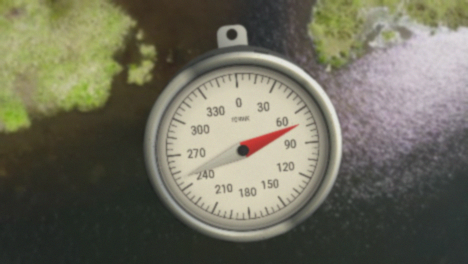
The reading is 70 (°)
